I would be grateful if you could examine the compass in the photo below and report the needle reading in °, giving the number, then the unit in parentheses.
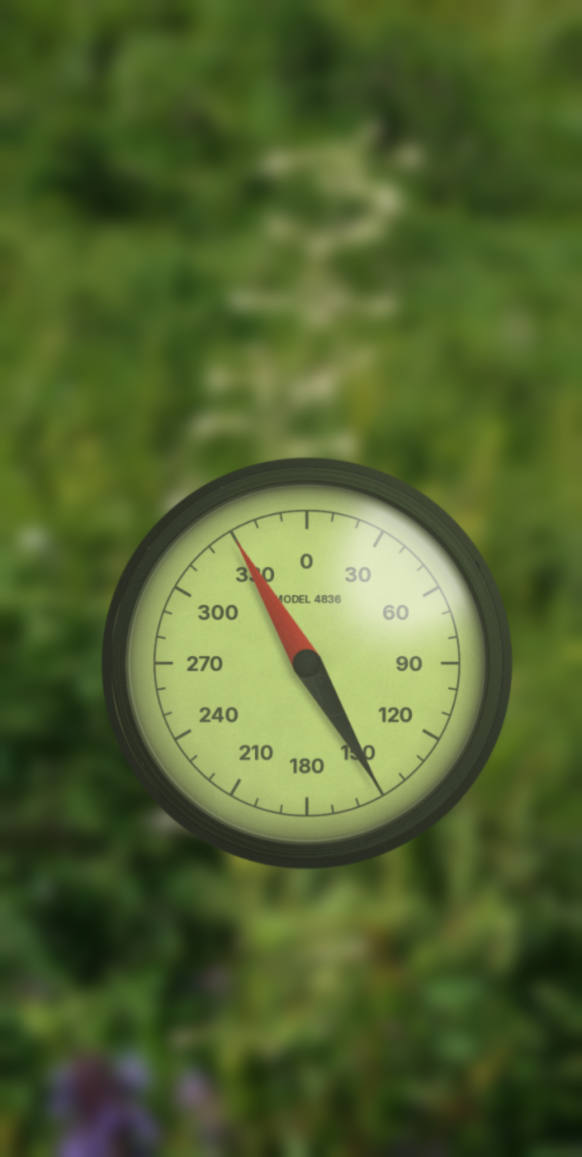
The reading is 330 (°)
